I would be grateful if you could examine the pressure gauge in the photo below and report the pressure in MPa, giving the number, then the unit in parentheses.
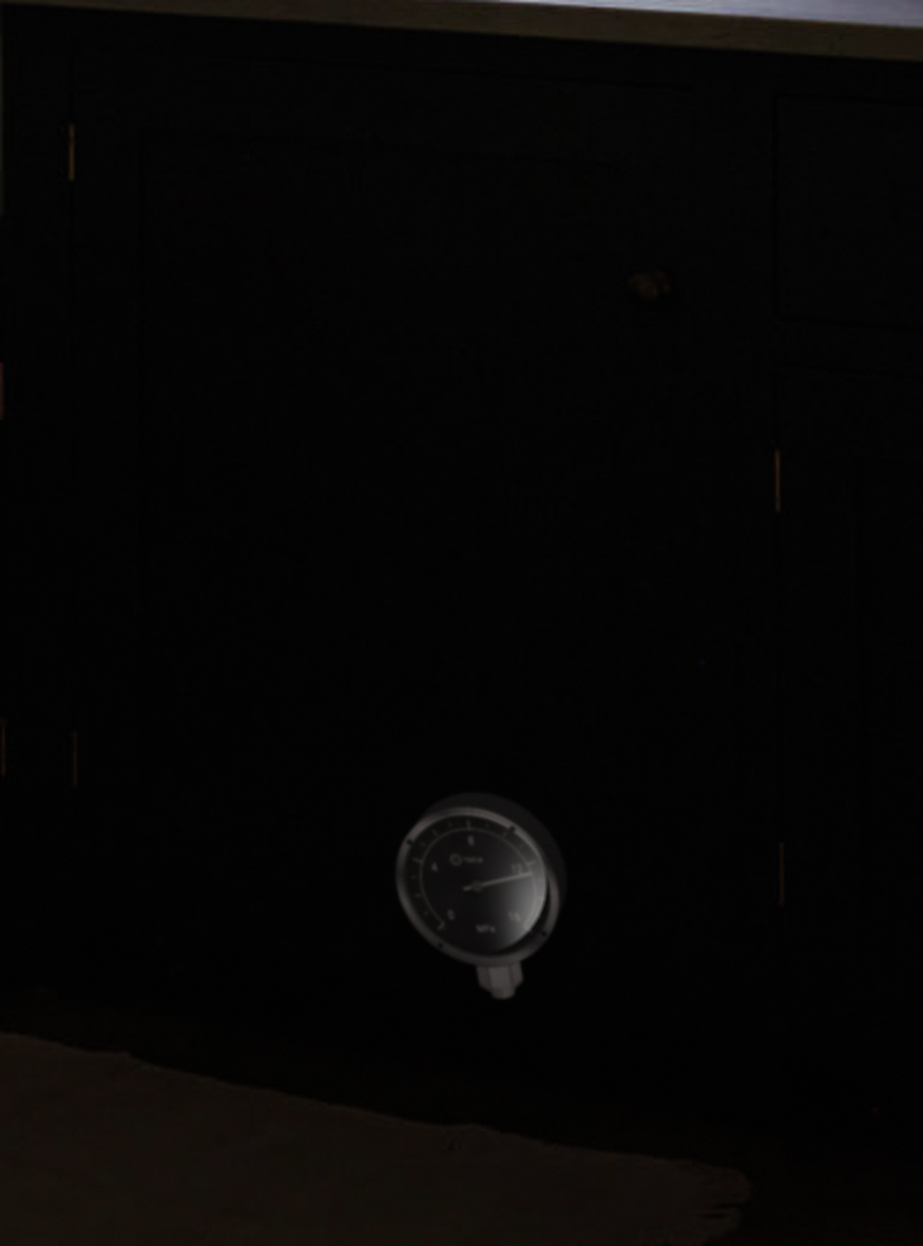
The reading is 12.5 (MPa)
